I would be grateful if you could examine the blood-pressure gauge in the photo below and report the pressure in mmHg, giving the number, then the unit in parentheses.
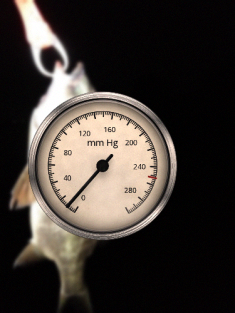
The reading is 10 (mmHg)
